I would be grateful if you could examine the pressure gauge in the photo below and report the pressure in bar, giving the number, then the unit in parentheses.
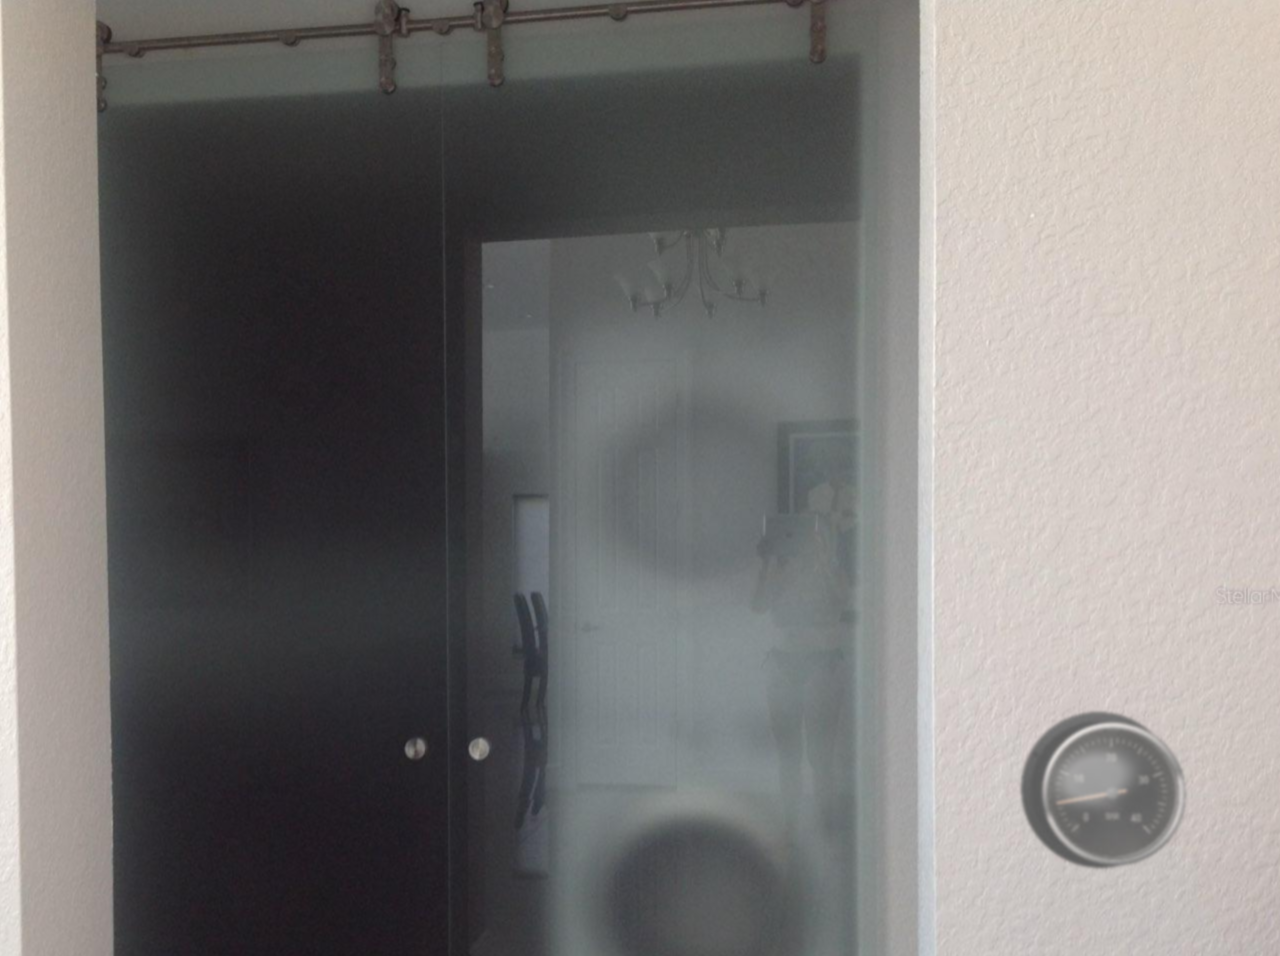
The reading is 5 (bar)
